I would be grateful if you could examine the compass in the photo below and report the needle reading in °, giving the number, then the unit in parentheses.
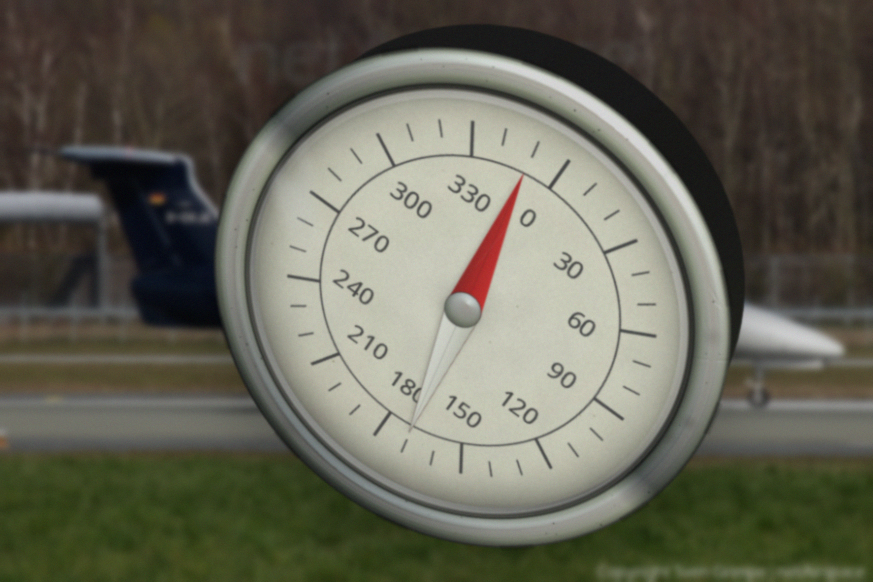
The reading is 350 (°)
